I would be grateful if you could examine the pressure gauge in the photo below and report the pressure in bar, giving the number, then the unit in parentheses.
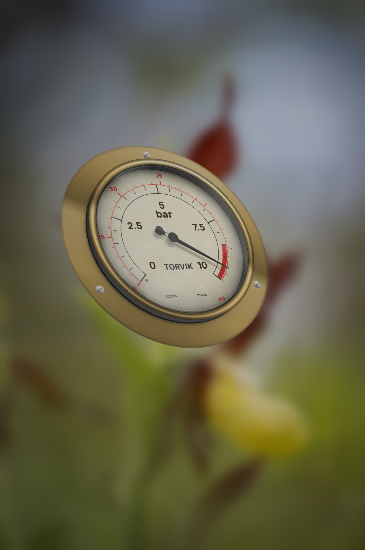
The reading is 9.5 (bar)
